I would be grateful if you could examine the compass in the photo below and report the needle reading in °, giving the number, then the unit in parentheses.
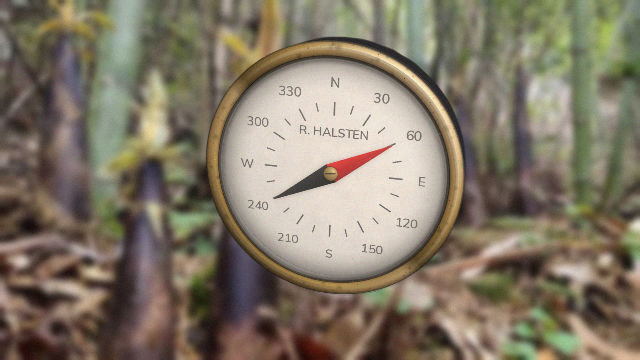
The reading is 60 (°)
